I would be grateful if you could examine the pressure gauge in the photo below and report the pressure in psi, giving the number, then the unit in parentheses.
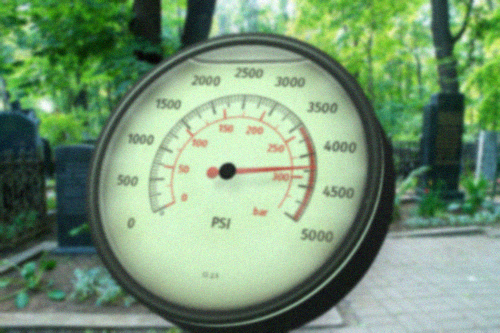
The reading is 4250 (psi)
